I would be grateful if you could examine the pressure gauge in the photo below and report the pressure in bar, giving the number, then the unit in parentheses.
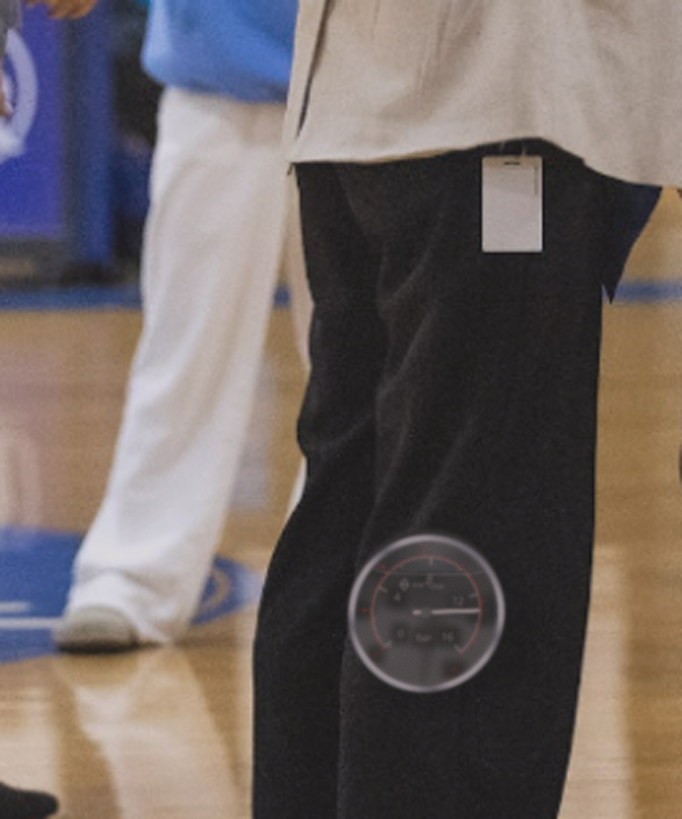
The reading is 13 (bar)
